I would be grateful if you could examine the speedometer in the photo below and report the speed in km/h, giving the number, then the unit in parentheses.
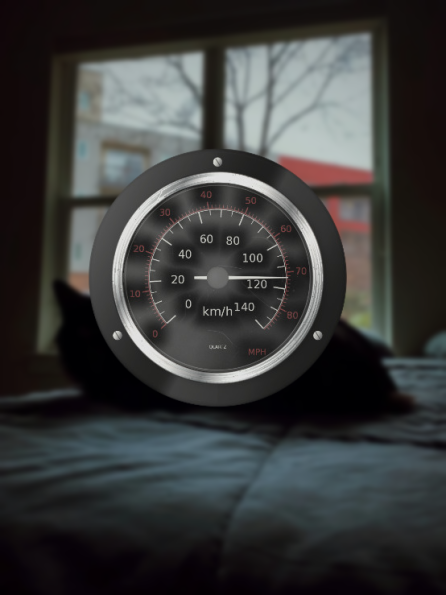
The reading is 115 (km/h)
